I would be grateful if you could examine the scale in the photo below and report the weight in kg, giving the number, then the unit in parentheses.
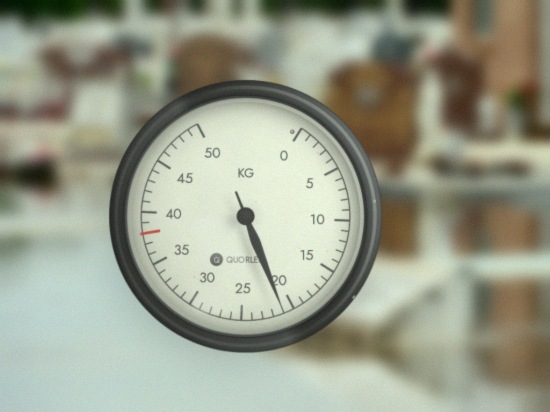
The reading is 21 (kg)
